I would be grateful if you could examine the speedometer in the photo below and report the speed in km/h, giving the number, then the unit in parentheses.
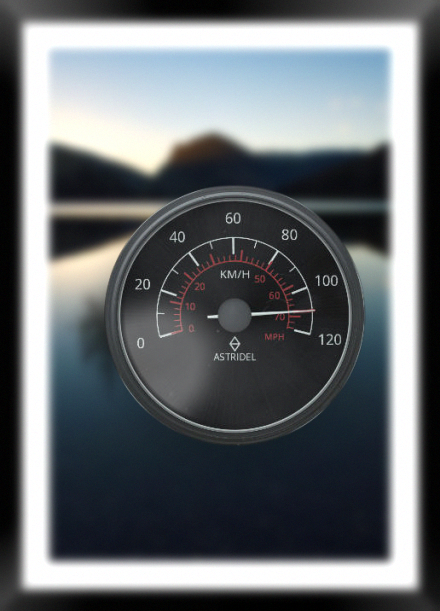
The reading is 110 (km/h)
